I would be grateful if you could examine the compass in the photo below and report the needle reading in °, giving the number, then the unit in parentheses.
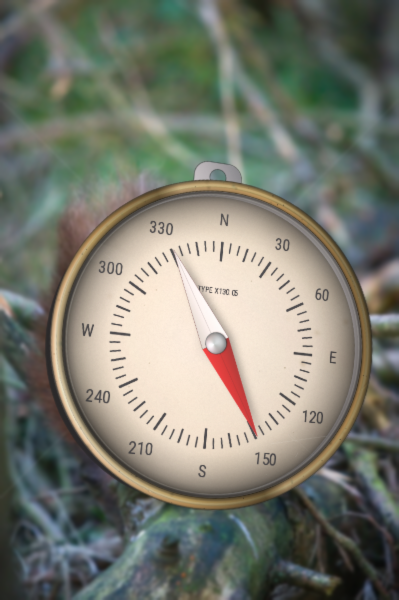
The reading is 150 (°)
